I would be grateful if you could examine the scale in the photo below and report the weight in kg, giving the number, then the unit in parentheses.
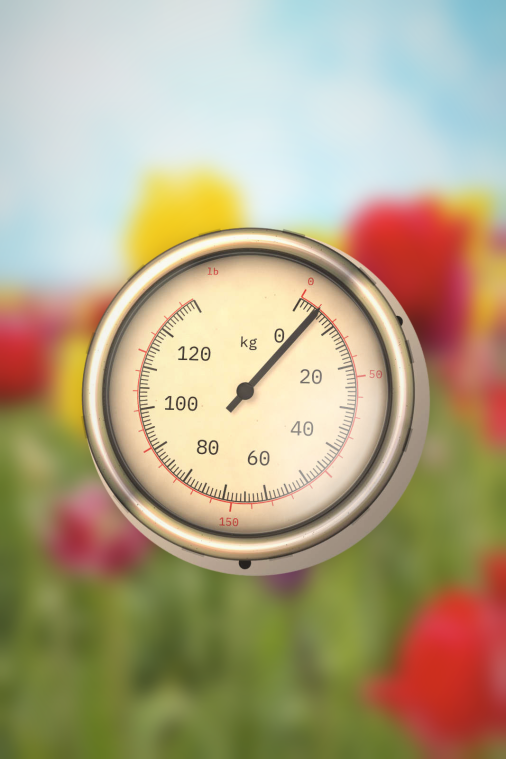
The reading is 5 (kg)
